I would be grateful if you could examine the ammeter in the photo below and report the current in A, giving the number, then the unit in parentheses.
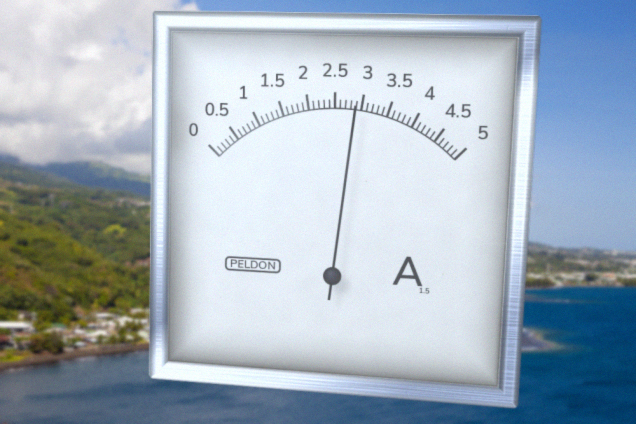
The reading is 2.9 (A)
